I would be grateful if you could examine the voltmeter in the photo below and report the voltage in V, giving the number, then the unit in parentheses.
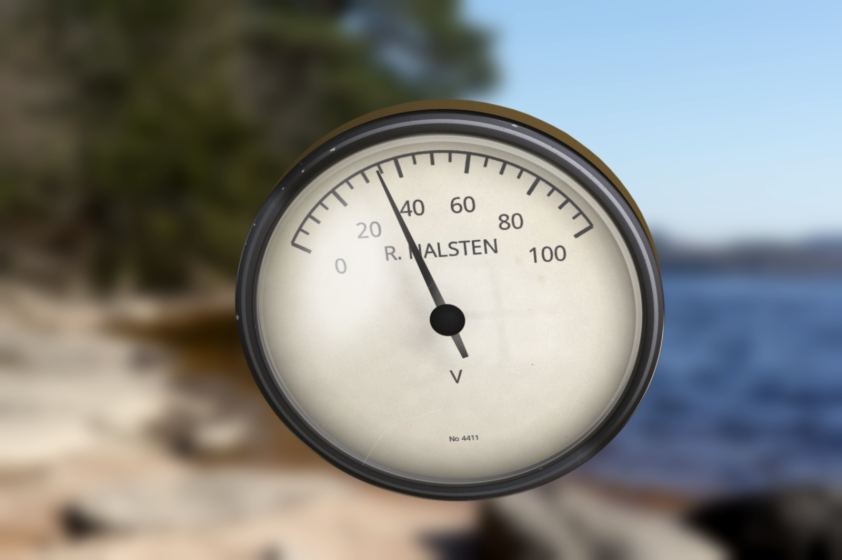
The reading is 35 (V)
